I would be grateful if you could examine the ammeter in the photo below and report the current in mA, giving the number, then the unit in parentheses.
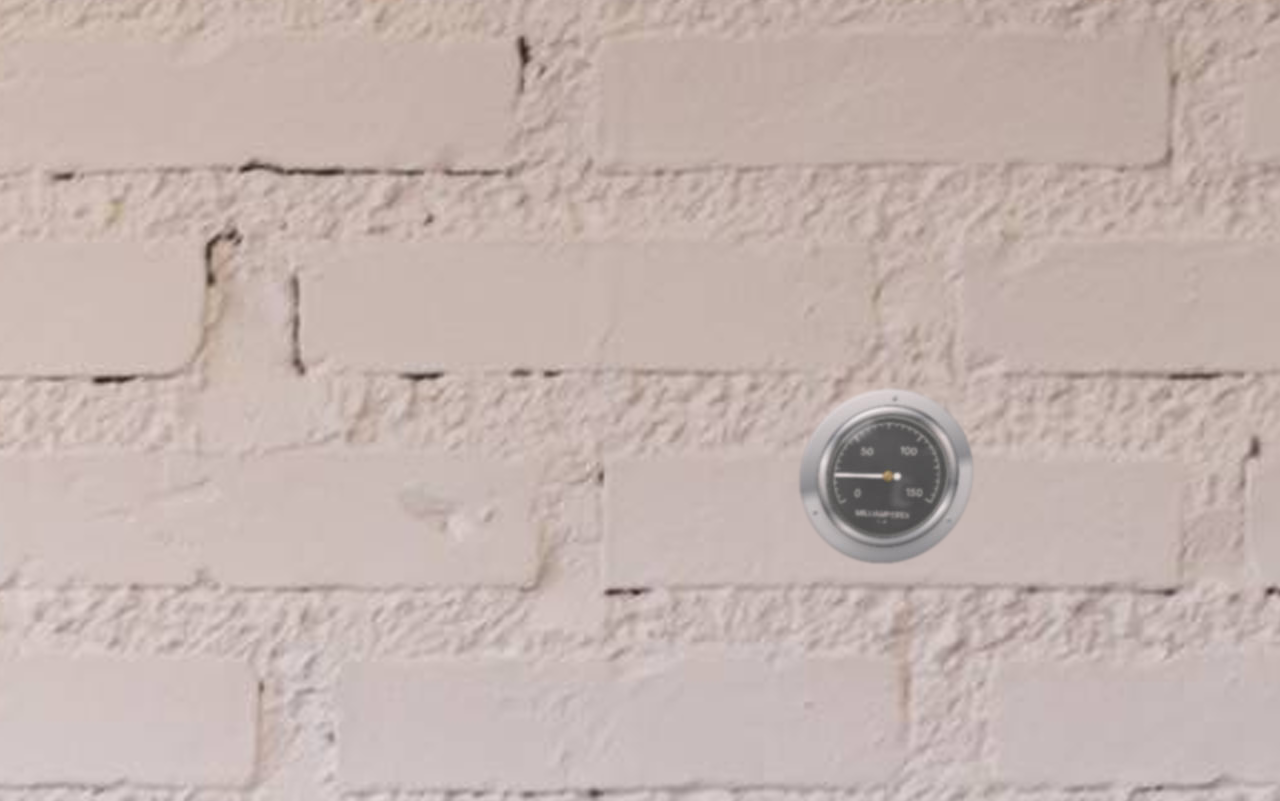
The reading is 20 (mA)
